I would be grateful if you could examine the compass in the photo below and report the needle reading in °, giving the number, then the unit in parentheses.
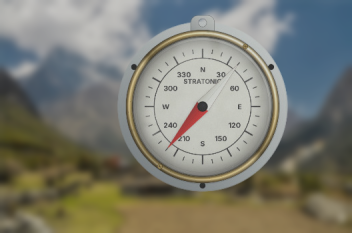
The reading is 220 (°)
